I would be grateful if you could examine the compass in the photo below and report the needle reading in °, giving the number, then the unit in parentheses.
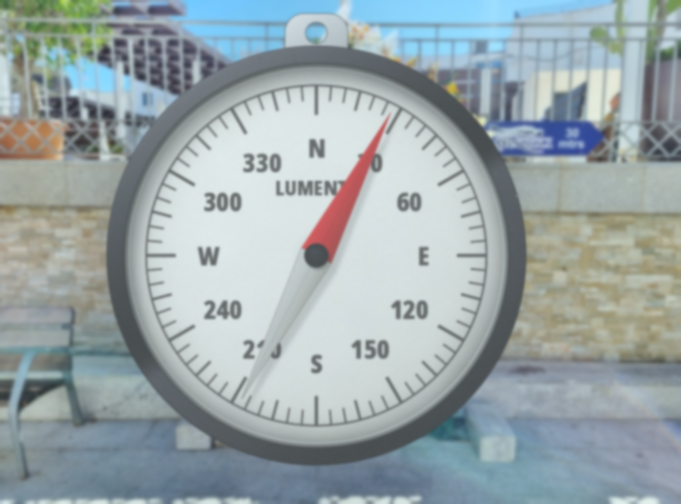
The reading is 27.5 (°)
